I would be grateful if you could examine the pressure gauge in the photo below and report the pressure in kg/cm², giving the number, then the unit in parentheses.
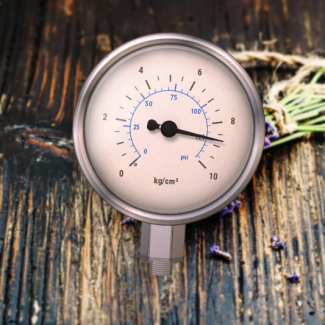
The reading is 8.75 (kg/cm²)
